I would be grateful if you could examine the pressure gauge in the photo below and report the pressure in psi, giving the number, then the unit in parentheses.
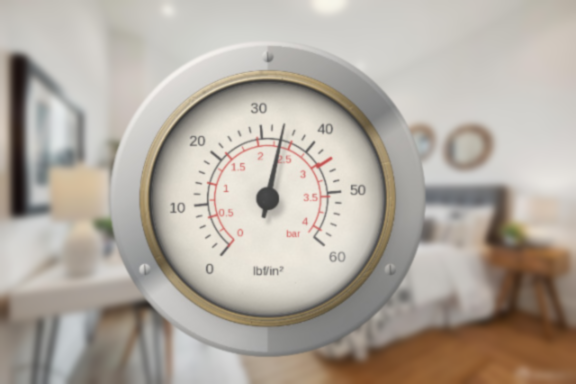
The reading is 34 (psi)
